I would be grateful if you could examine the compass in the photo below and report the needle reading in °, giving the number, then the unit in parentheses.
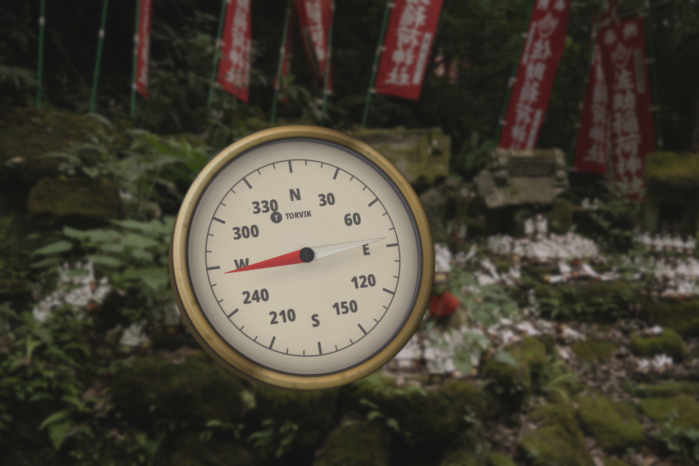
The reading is 265 (°)
